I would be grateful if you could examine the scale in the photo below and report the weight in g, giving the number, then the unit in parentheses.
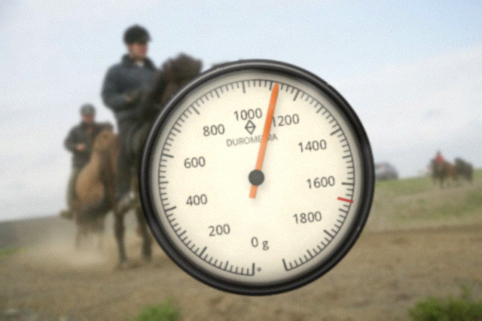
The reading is 1120 (g)
